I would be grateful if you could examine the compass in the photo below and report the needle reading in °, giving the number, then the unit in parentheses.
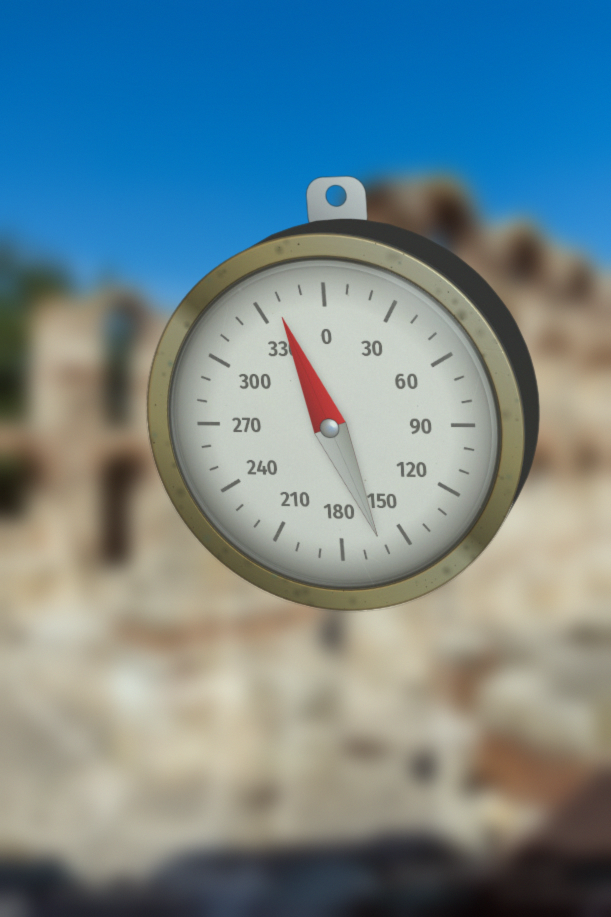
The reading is 340 (°)
